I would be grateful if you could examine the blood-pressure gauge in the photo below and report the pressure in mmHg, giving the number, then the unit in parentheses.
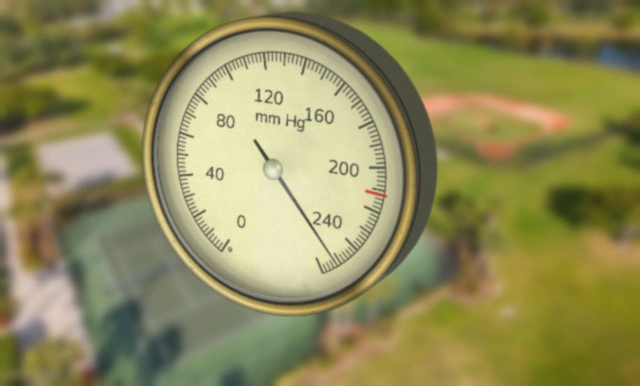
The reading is 250 (mmHg)
